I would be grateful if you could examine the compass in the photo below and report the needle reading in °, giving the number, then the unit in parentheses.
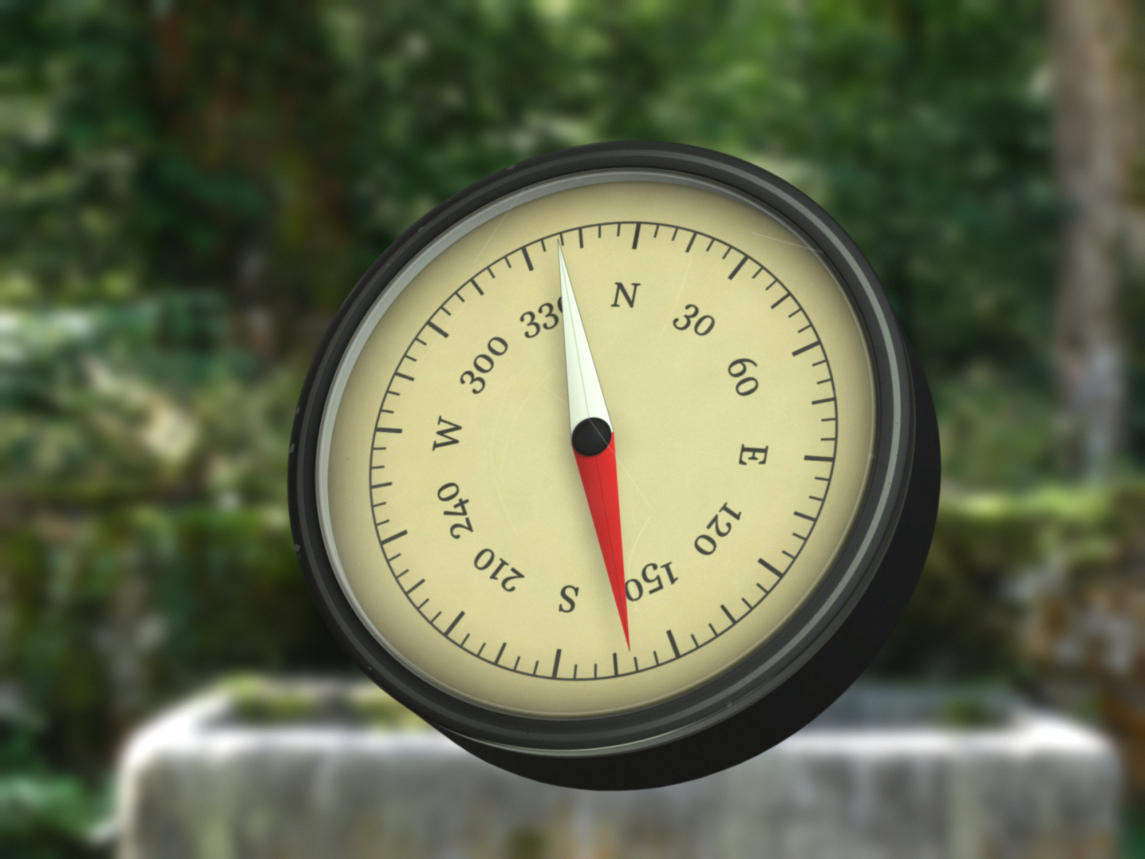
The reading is 160 (°)
